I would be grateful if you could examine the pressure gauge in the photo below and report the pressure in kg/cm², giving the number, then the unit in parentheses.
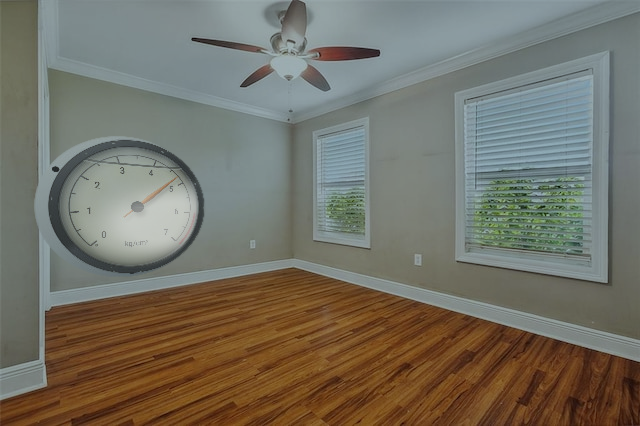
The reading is 4.75 (kg/cm²)
